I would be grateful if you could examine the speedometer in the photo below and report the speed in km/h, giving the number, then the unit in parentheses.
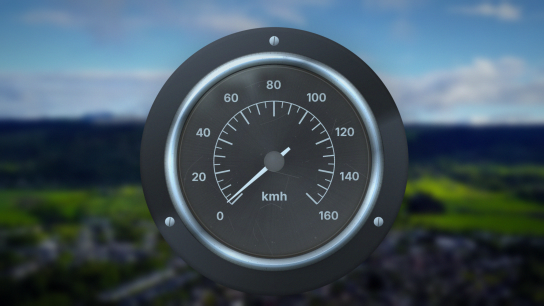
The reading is 2.5 (km/h)
